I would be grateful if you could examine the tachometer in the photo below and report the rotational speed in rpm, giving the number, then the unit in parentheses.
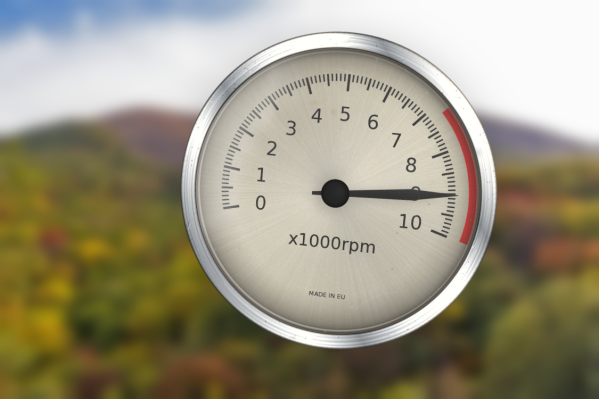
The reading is 9000 (rpm)
